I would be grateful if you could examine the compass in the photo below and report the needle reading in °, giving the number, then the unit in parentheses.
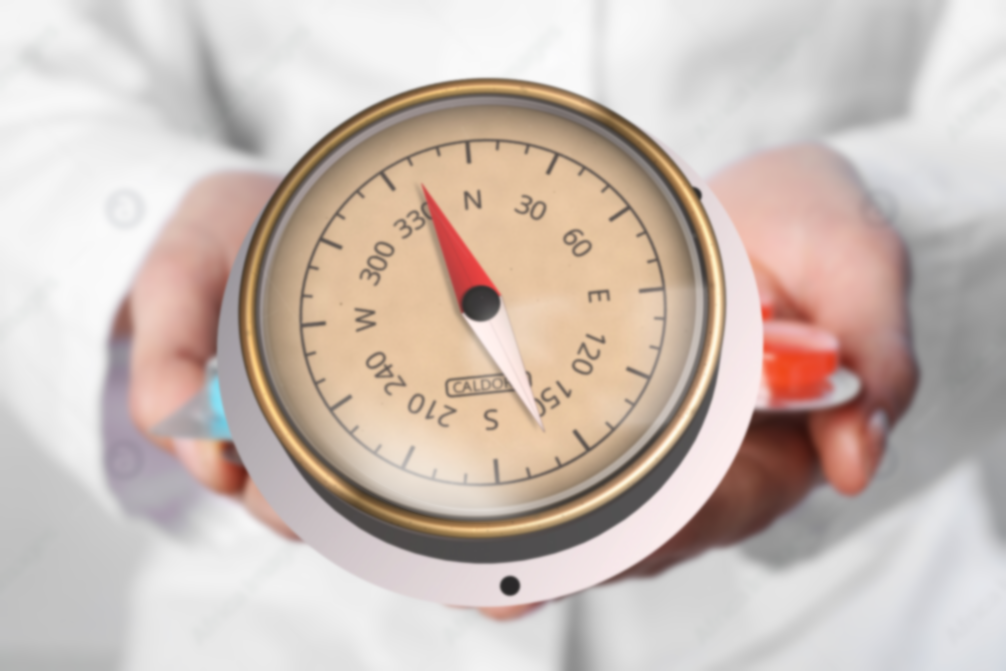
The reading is 340 (°)
